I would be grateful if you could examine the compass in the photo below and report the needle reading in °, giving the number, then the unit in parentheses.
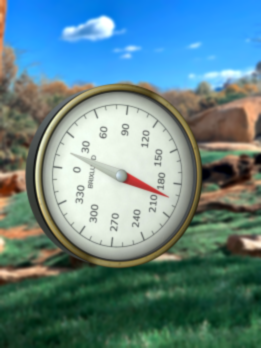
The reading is 195 (°)
